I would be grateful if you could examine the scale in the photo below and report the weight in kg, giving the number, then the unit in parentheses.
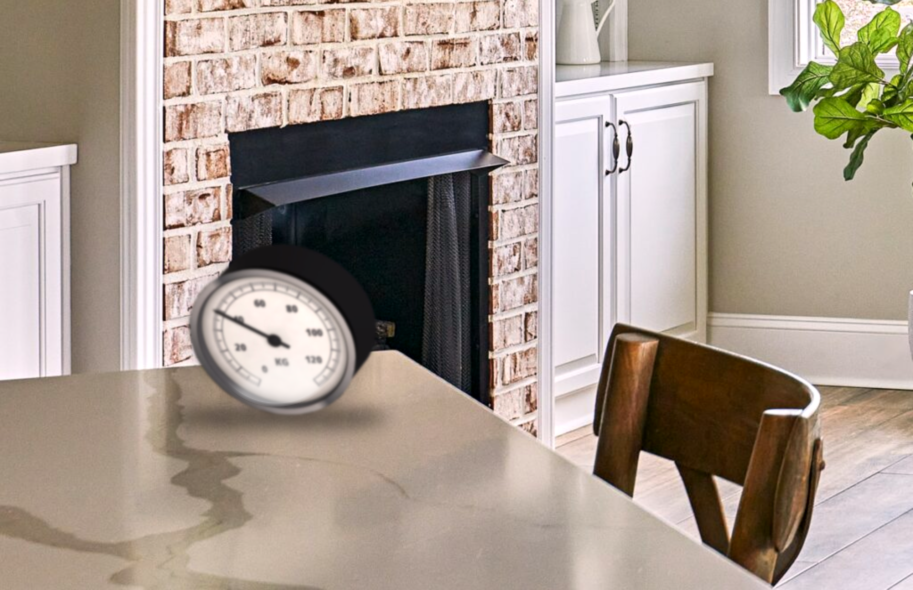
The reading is 40 (kg)
